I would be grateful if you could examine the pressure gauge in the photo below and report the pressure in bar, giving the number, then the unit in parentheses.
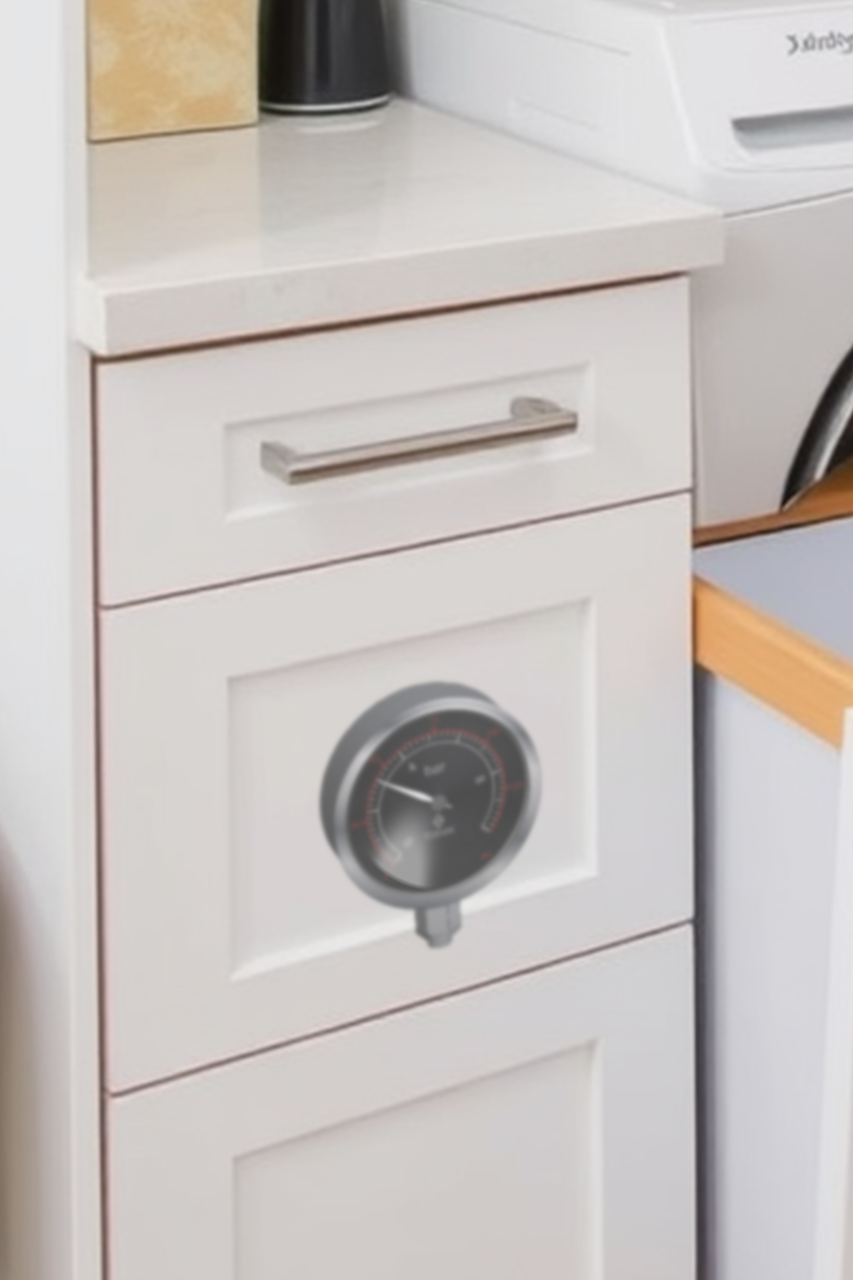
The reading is 3 (bar)
